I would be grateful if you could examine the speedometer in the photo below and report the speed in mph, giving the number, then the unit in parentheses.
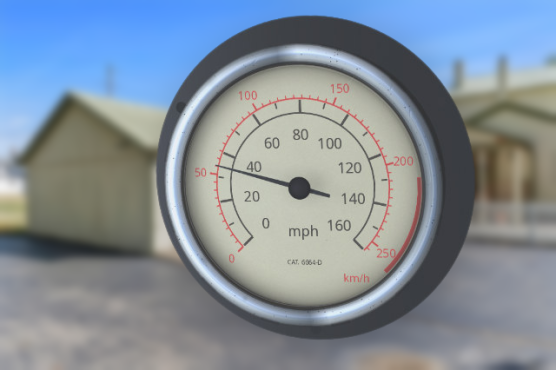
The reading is 35 (mph)
